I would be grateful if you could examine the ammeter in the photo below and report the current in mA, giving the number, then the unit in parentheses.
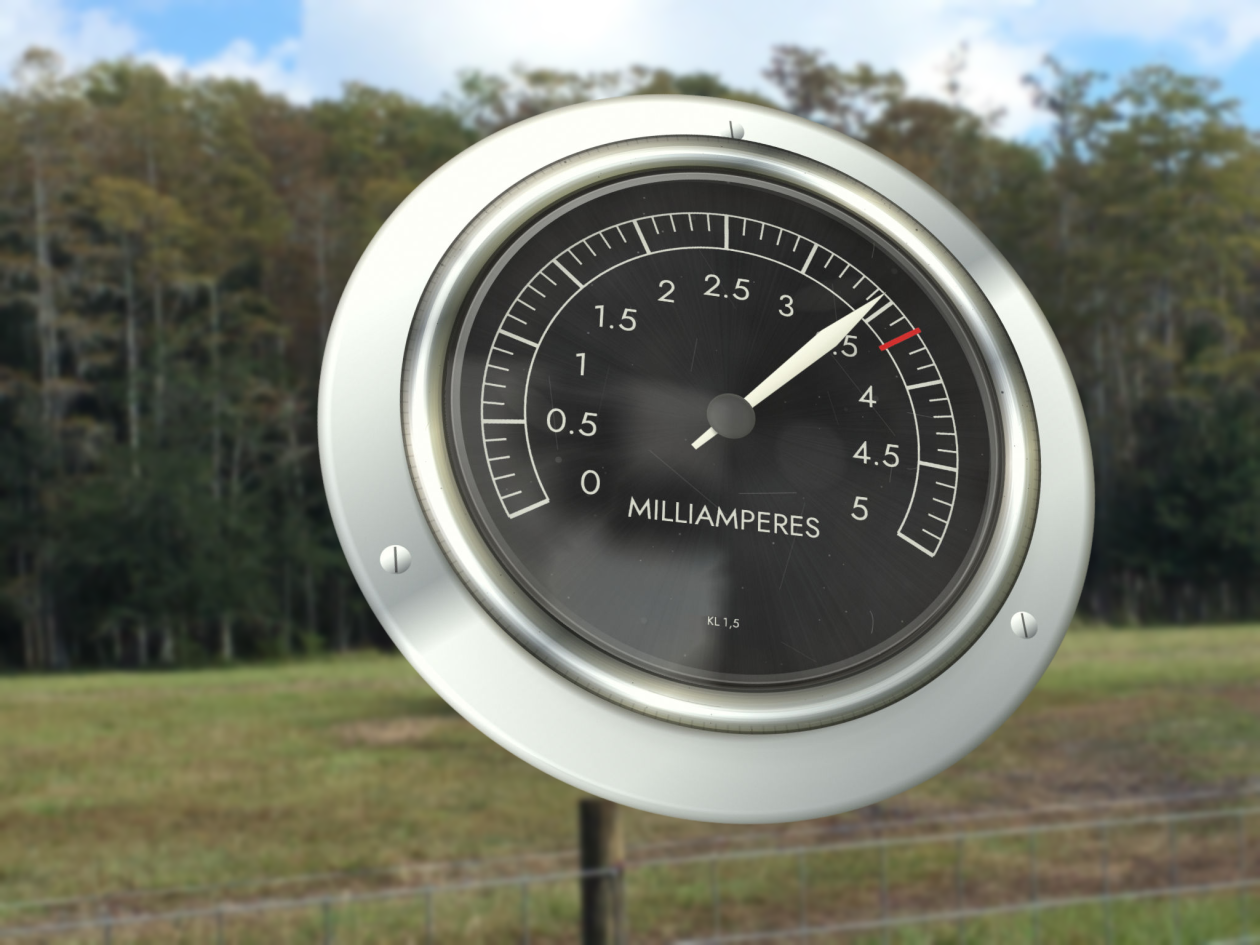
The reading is 3.45 (mA)
